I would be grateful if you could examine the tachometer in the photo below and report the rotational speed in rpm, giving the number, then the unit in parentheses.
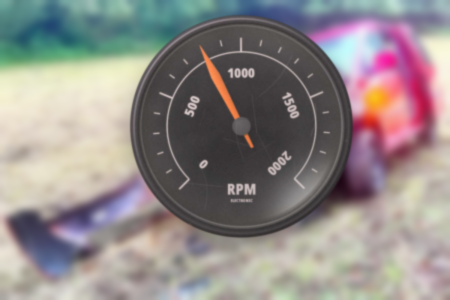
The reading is 800 (rpm)
